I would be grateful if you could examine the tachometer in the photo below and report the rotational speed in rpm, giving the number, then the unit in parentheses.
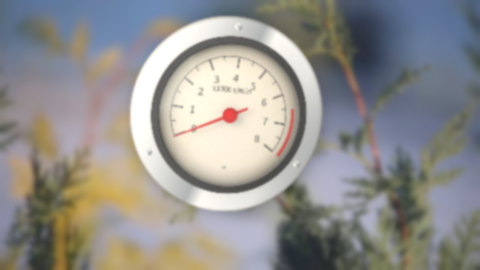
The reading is 0 (rpm)
